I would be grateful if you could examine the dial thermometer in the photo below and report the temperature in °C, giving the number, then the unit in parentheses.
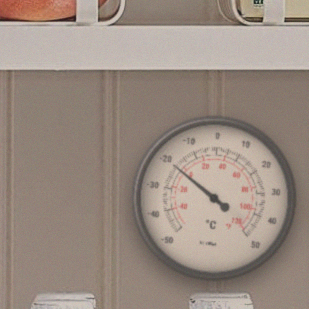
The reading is -20 (°C)
